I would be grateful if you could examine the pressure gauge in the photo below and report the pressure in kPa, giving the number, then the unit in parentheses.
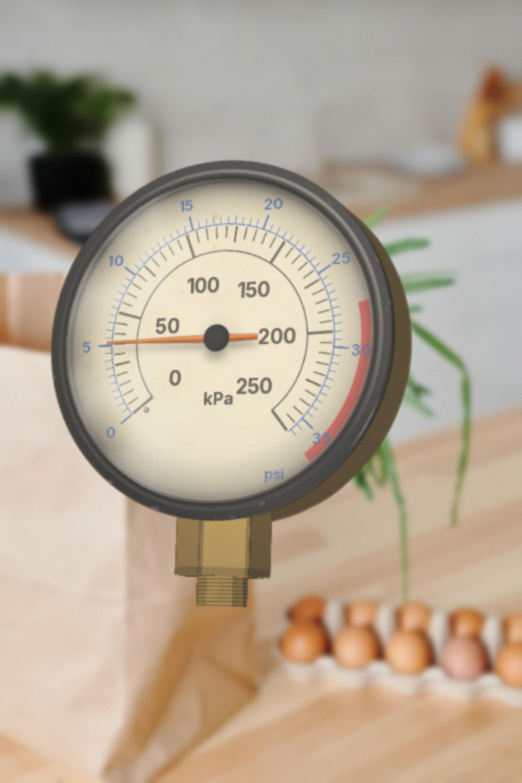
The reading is 35 (kPa)
